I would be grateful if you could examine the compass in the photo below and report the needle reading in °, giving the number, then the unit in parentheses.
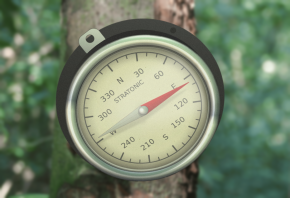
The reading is 95 (°)
